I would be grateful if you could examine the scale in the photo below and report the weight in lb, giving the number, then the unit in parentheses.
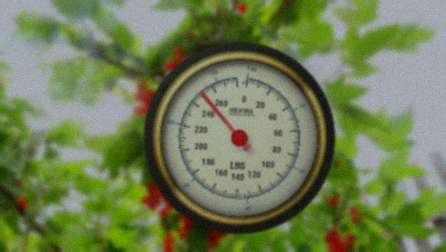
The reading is 250 (lb)
